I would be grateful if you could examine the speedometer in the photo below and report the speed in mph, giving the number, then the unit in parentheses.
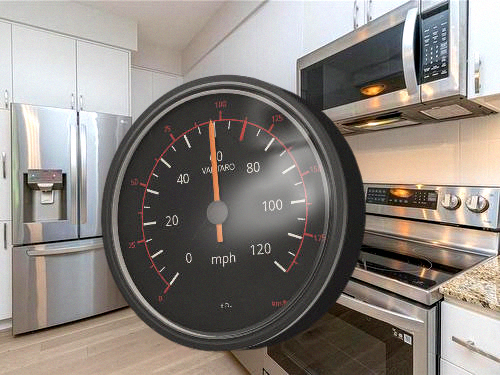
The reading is 60 (mph)
